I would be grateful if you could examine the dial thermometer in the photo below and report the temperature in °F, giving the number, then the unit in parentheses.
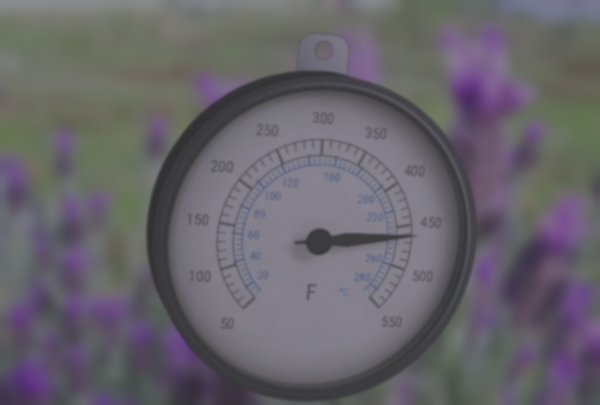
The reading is 460 (°F)
